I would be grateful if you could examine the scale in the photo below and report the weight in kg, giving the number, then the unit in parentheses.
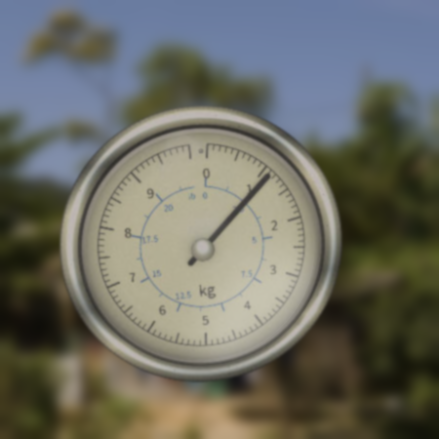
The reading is 1.1 (kg)
